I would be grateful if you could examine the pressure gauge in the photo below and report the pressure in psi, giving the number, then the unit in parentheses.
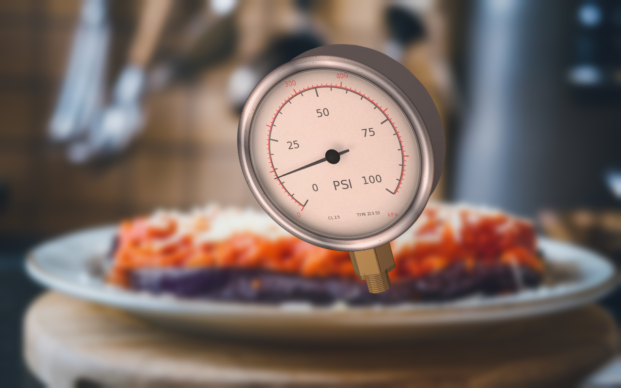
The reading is 12.5 (psi)
